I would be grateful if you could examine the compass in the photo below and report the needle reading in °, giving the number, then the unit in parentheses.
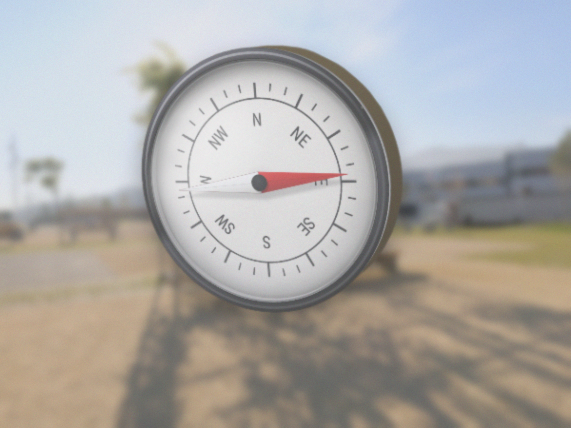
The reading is 85 (°)
